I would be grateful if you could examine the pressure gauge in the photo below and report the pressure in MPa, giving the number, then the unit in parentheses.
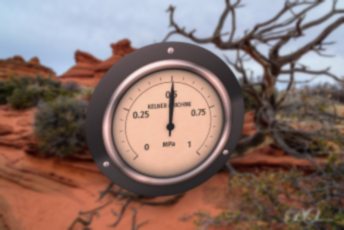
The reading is 0.5 (MPa)
